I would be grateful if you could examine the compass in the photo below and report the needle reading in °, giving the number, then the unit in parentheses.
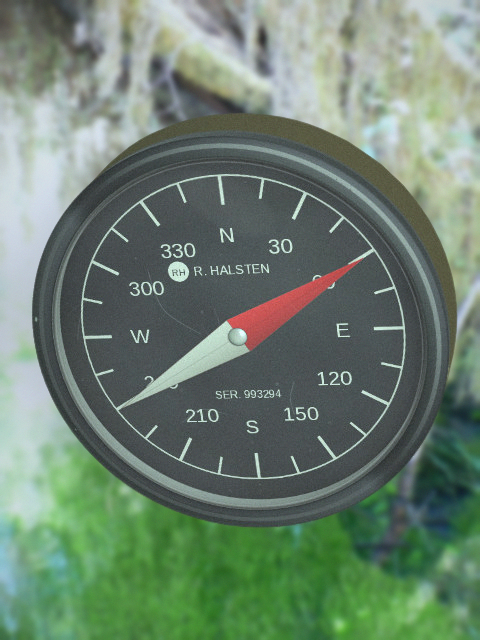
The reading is 60 (°)
